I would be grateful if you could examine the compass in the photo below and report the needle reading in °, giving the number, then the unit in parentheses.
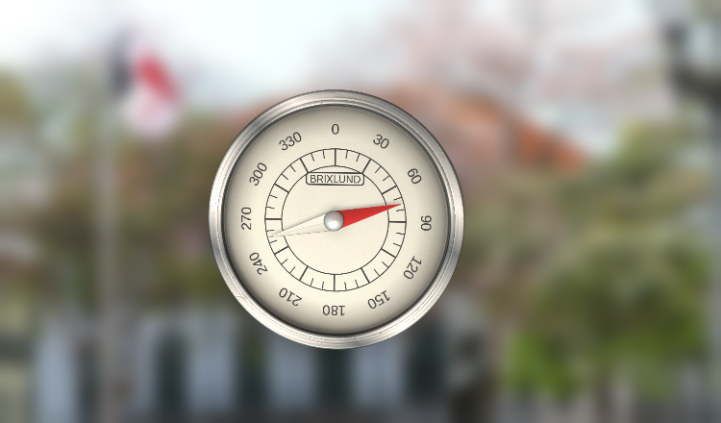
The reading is 75 (°)
